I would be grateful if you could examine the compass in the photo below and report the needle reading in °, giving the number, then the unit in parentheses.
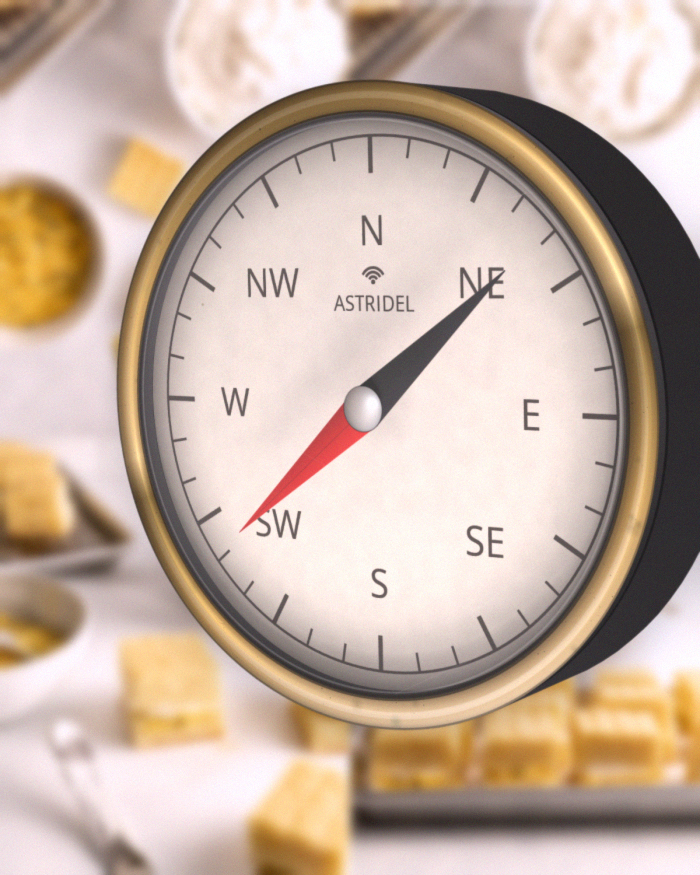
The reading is 230 (°)
